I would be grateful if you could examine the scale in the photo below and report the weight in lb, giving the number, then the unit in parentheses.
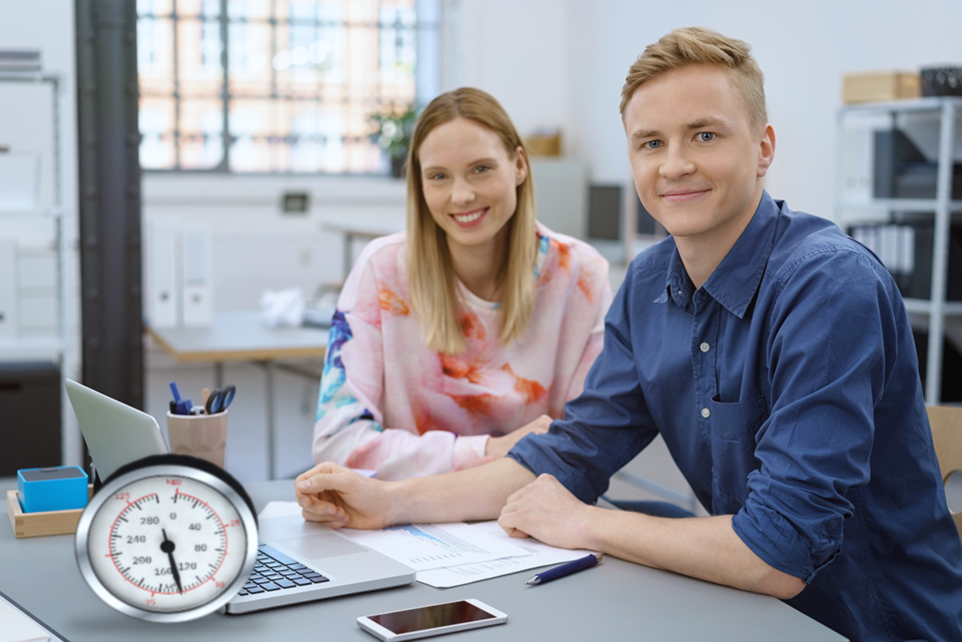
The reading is 140 (lb)
